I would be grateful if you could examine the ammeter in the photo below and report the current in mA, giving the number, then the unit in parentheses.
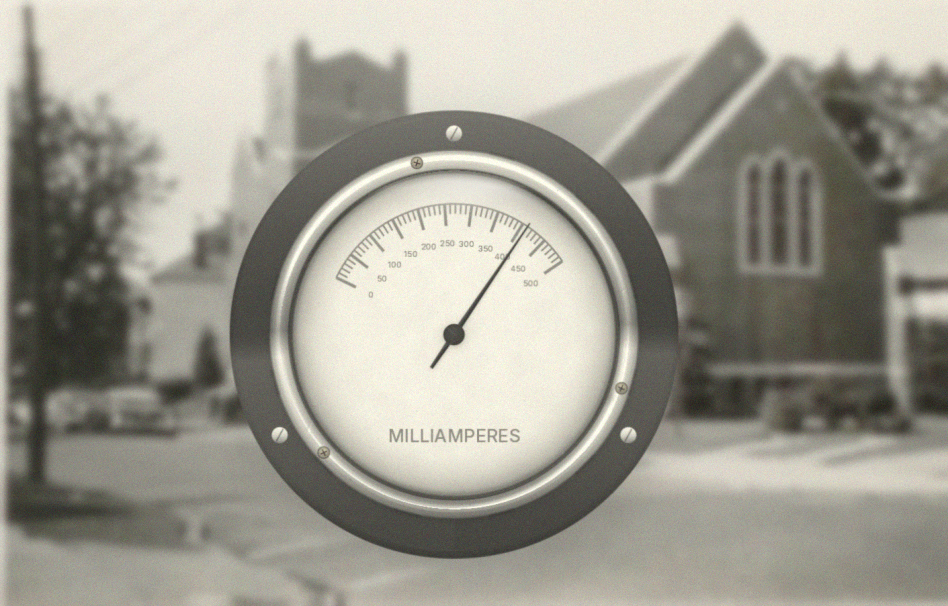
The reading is 410 (mA)
